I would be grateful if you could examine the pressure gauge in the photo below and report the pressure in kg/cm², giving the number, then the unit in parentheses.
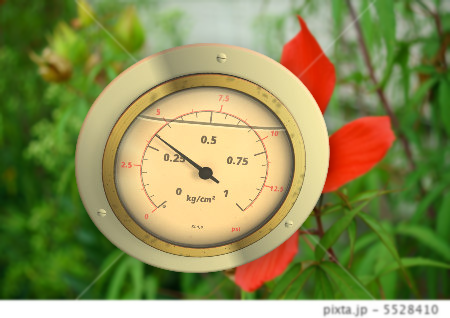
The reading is 0.3 (kg/cm²)
